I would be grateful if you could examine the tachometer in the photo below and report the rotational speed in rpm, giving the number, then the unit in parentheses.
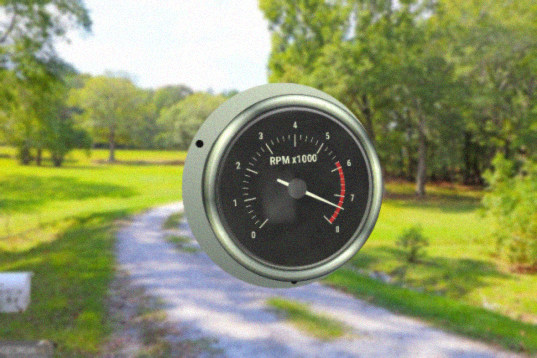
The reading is 7400 (rpm)
